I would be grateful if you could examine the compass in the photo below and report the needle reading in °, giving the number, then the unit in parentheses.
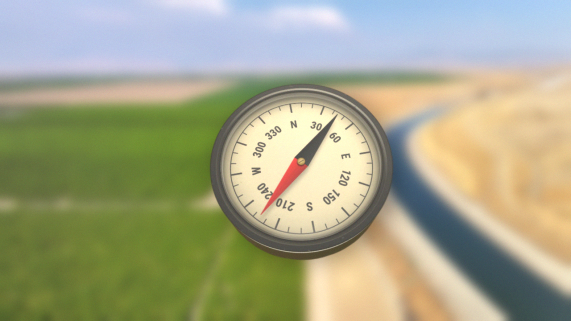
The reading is 225 (°)
